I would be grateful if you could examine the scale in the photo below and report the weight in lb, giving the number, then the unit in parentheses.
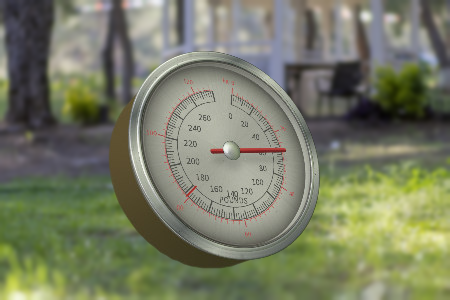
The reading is 60 (lb)
